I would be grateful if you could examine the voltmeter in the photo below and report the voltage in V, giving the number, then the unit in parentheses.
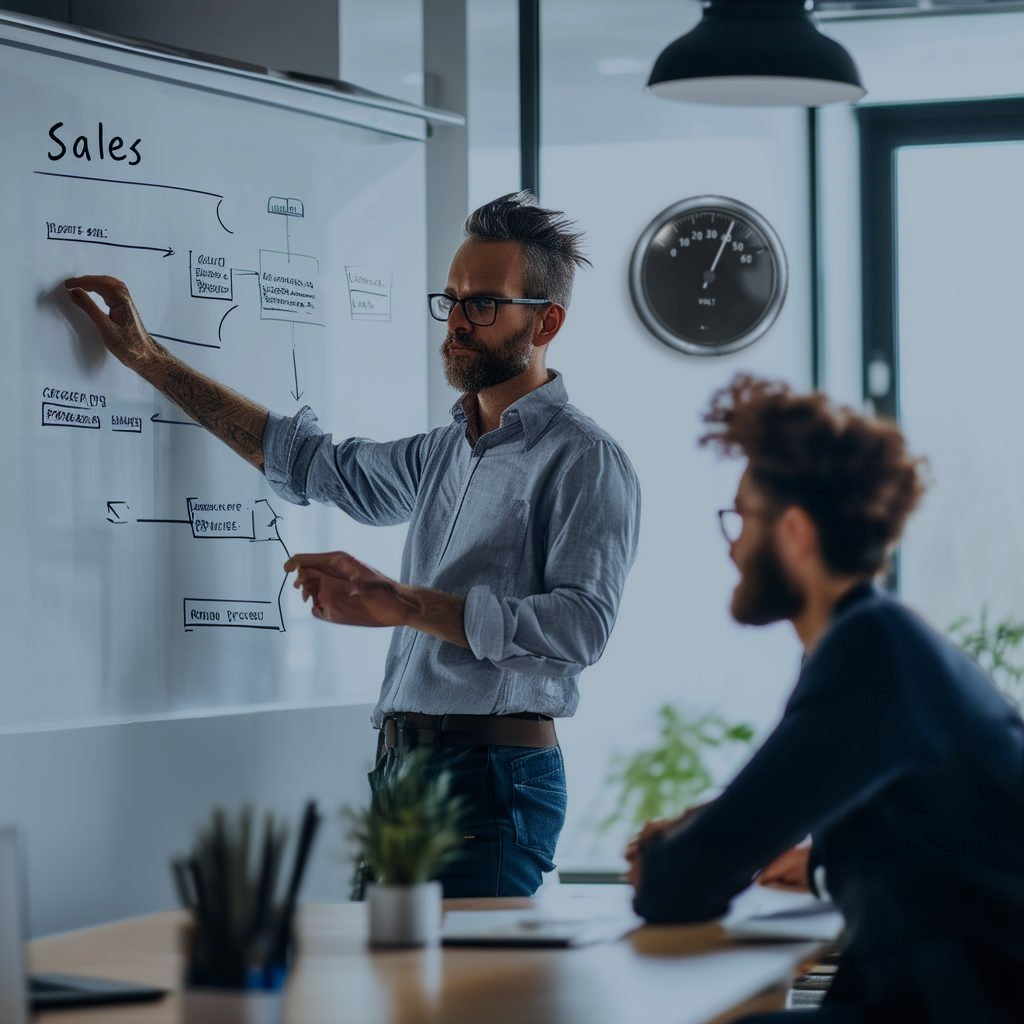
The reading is 40 (V)
